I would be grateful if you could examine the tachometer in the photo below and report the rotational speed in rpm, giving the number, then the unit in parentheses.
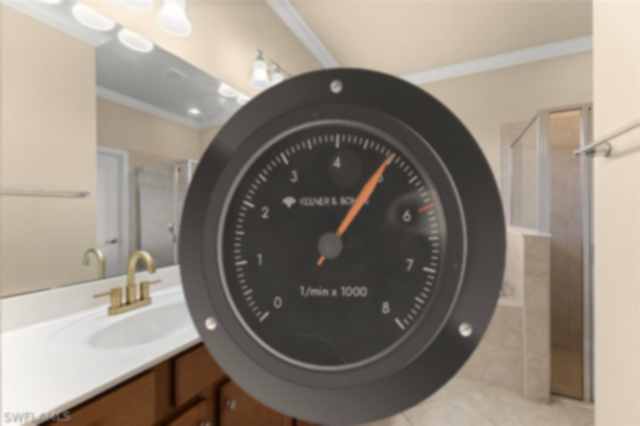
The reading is 5000 (rpm)
